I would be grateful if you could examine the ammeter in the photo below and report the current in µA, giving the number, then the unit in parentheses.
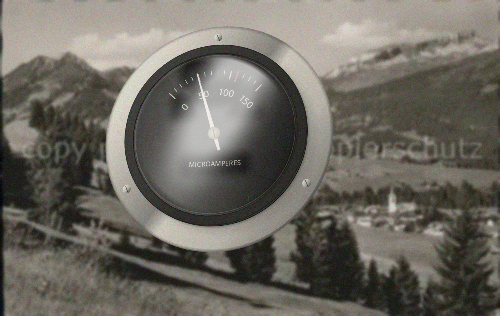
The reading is 50 (µA)
